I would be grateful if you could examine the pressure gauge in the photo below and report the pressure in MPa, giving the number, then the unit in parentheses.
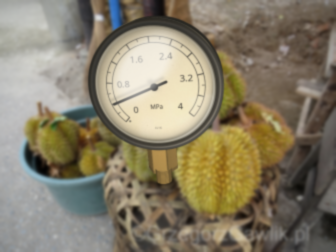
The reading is 0.4 (MPa)
